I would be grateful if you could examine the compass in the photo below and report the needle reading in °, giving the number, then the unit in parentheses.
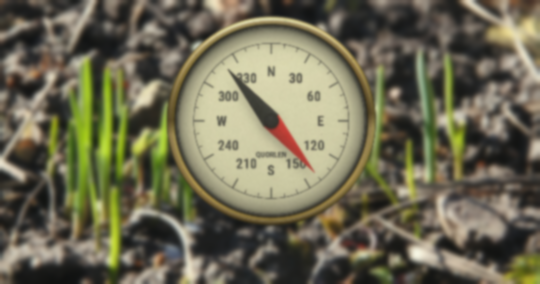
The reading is 140 (°)
